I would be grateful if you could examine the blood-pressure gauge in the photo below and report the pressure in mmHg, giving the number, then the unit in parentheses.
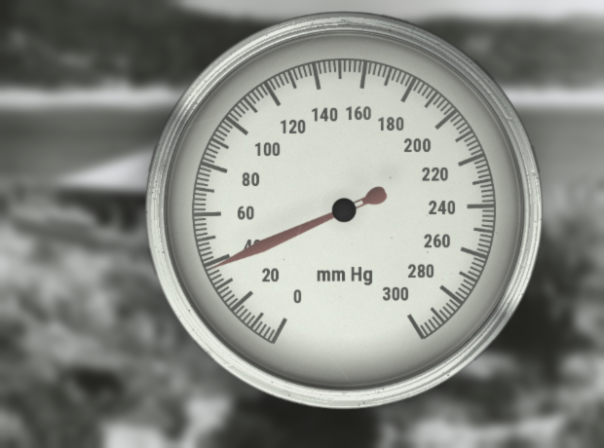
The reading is 38 (mmHg)
